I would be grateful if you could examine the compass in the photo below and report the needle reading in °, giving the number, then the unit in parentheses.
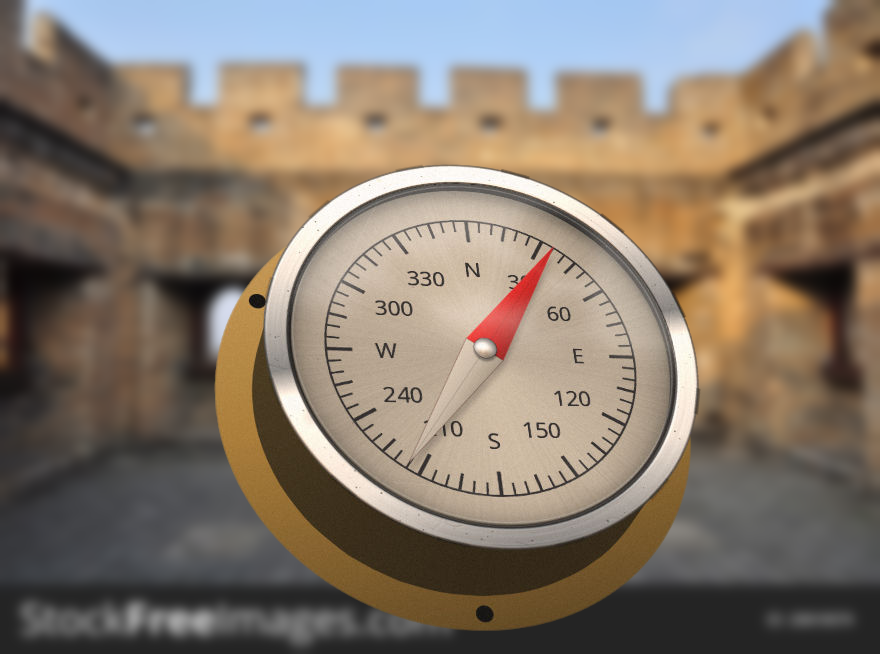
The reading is 35 (°)
